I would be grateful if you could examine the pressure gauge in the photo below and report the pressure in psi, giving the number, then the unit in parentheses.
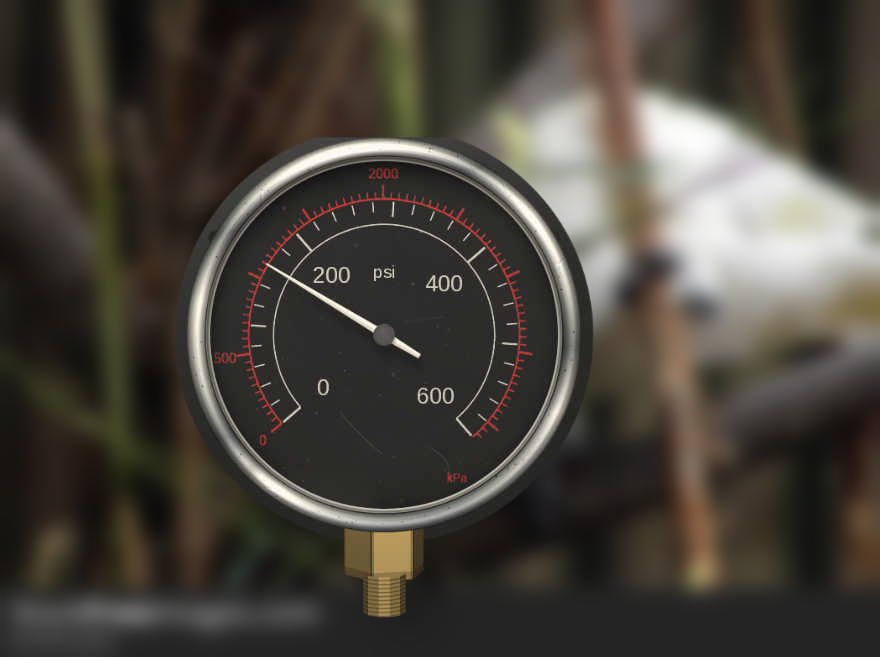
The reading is 160 (psi)
